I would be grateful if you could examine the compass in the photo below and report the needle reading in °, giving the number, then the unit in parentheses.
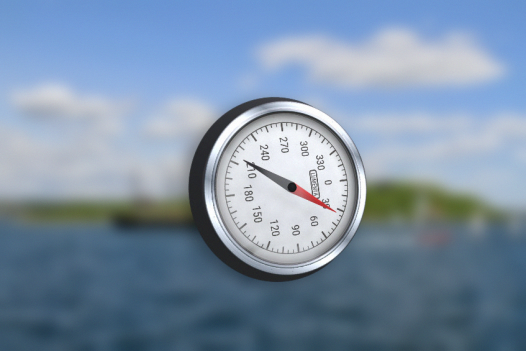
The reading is 35 (°)
